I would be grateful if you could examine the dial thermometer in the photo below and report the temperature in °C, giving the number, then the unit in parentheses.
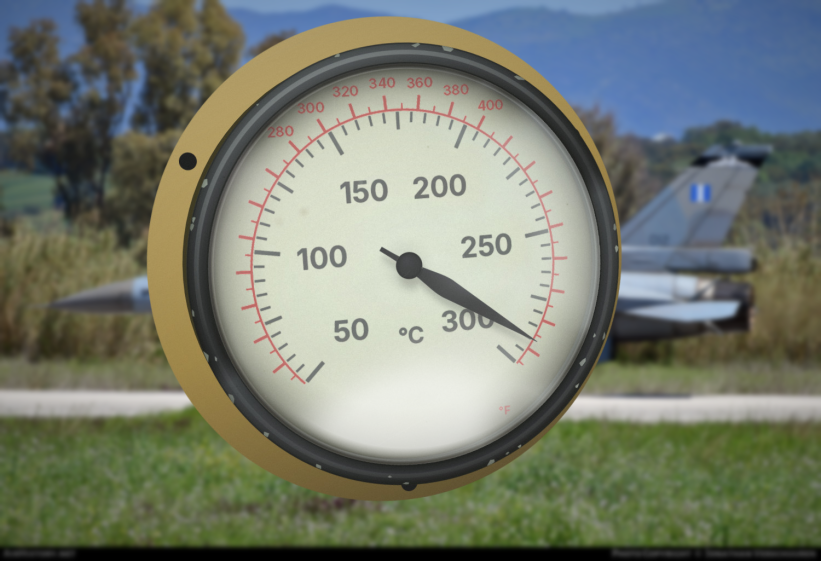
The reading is 290 (°C)
